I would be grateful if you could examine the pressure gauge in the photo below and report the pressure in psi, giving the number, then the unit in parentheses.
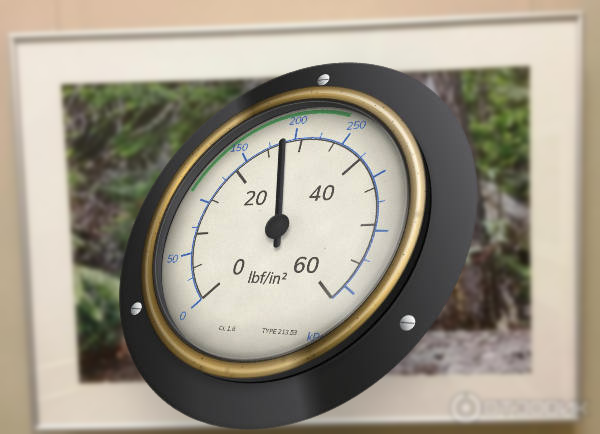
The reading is 27.5 (psi)
